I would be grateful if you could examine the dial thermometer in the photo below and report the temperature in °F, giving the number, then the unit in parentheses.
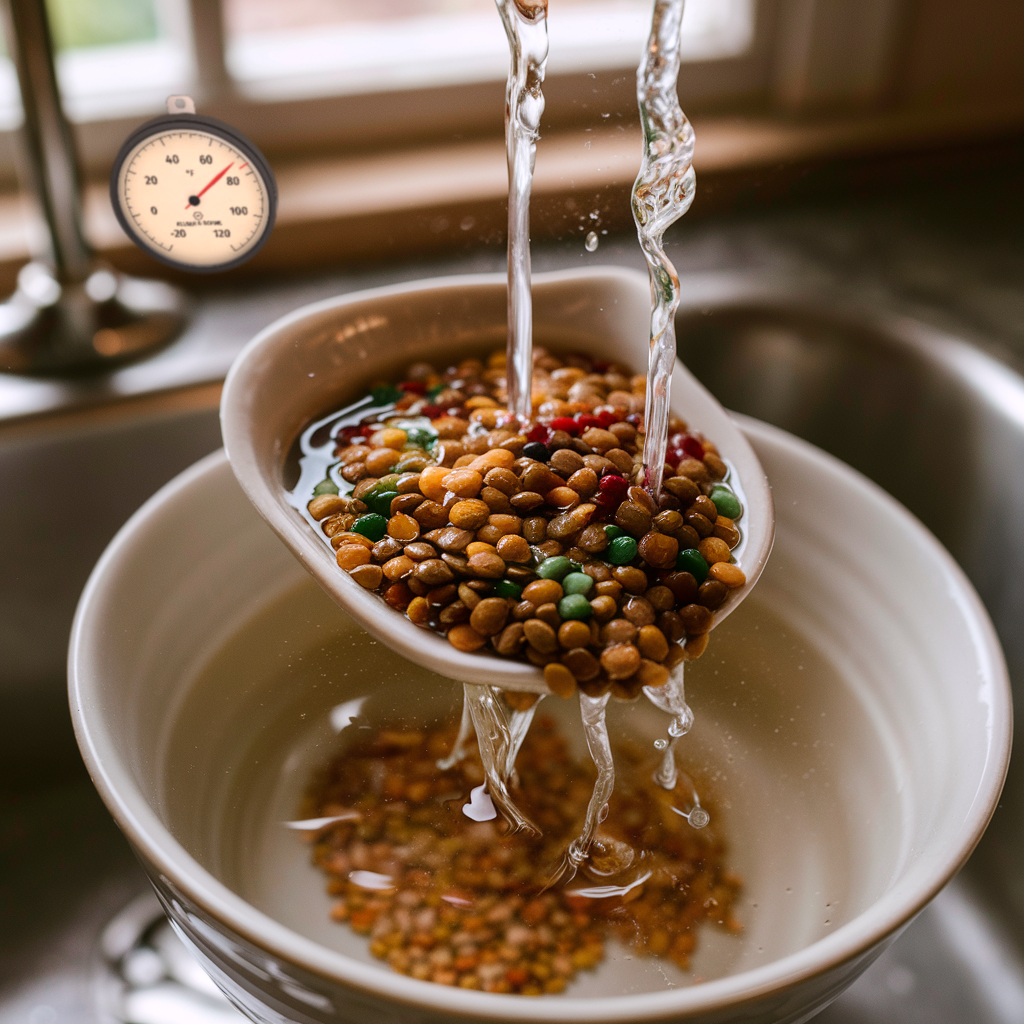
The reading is 72 (°F)
